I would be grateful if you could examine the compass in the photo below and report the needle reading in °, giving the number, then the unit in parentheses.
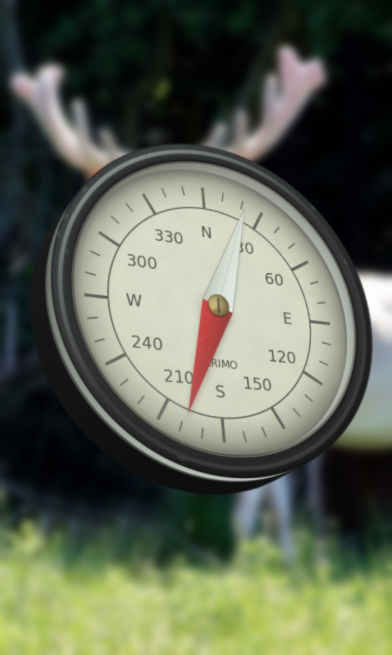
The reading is 200 (°)
